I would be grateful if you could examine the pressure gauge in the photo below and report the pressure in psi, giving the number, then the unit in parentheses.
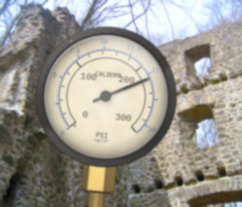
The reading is 220 (psi)
